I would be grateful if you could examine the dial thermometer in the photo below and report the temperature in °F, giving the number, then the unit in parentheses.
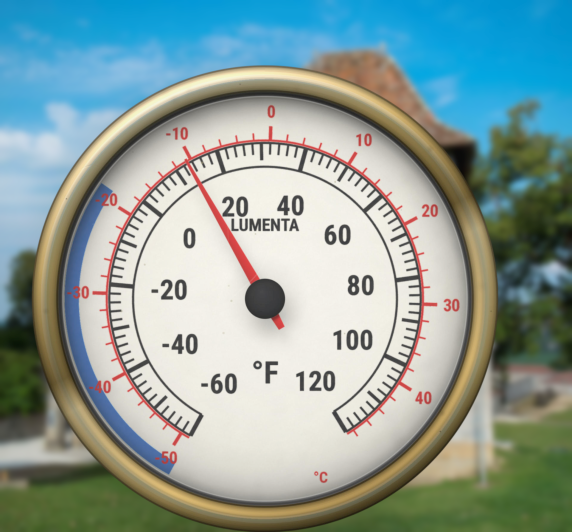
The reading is 13 (°F)
